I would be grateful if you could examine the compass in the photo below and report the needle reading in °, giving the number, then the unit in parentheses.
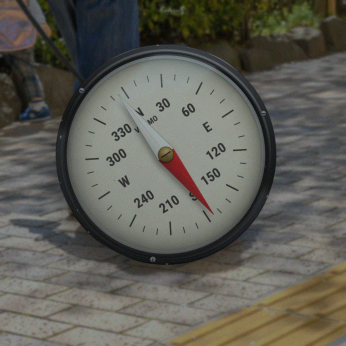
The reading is 175 (°)
